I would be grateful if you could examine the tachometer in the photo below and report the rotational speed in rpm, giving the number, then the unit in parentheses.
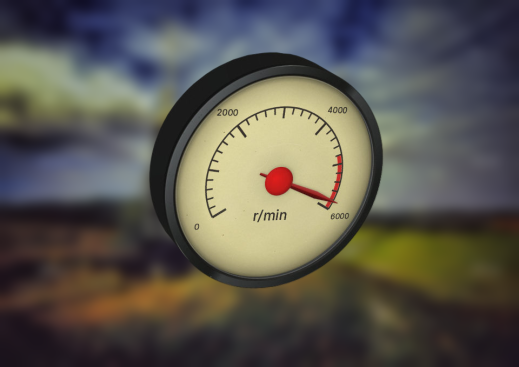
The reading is 5800 (rpm)
